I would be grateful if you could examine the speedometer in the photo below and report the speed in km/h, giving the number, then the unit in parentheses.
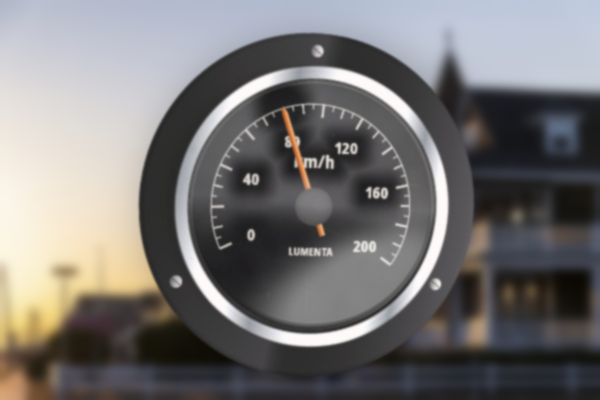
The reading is 80 (km/h)
